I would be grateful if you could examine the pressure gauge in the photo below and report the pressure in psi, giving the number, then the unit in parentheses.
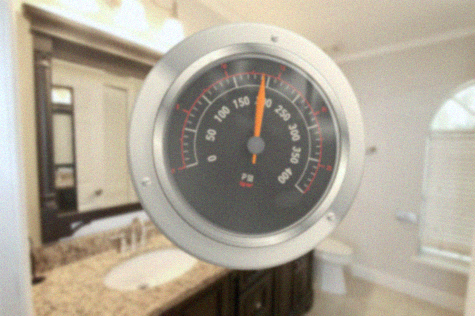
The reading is 190 (psi)
